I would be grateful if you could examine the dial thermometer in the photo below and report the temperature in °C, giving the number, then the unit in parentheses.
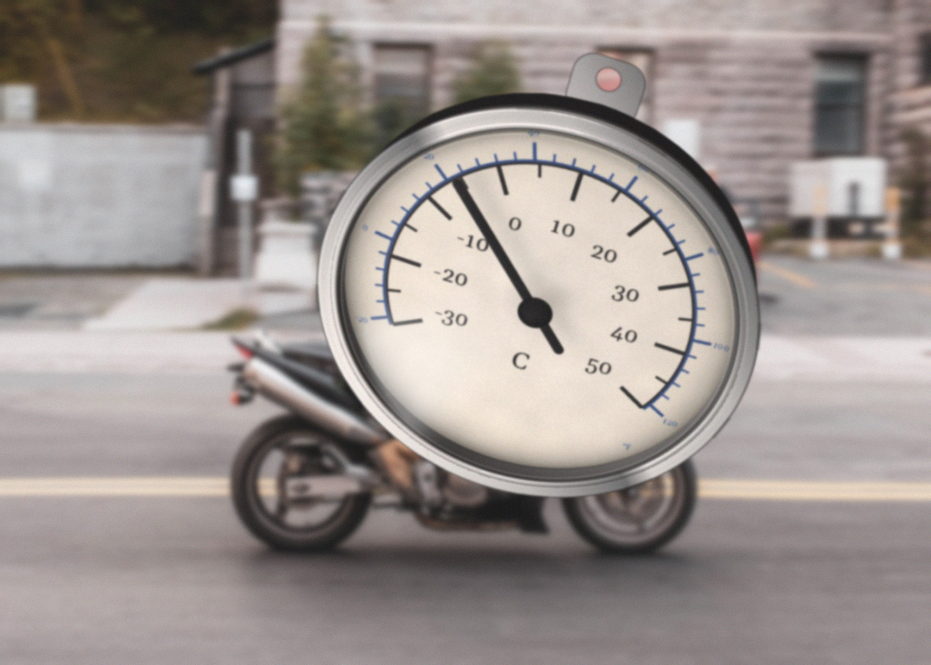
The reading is -5 (°C)
